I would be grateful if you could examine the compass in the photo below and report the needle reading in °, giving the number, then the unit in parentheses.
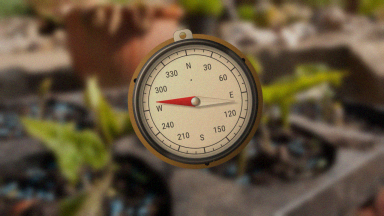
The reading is 280 (°)
